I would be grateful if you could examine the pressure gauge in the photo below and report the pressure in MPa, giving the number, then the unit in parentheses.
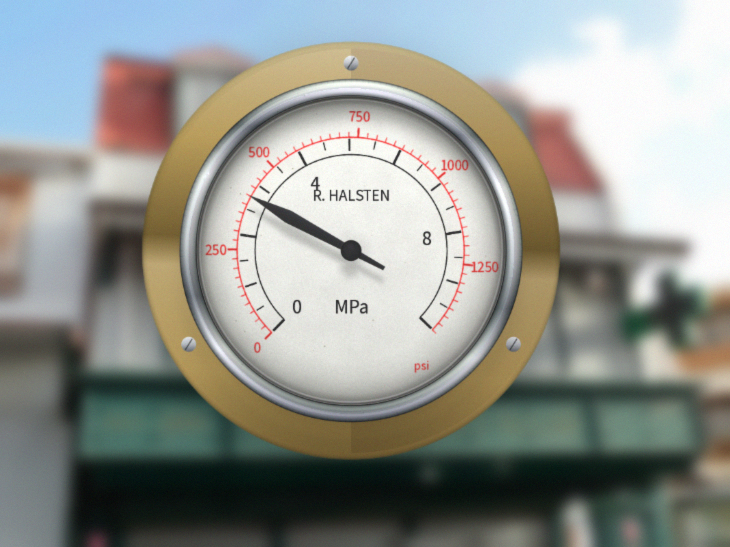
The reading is 2.75 (MPa)
